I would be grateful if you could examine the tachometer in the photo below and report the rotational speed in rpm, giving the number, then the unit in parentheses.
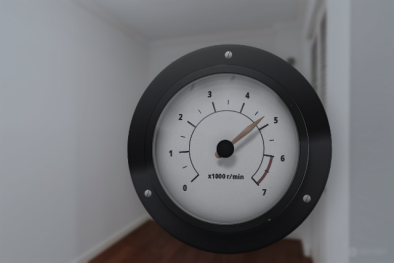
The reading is 4750 (rpm)
